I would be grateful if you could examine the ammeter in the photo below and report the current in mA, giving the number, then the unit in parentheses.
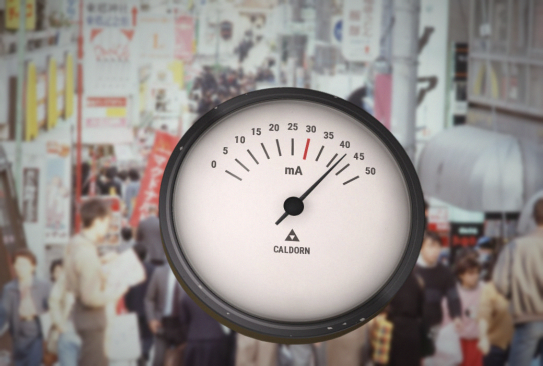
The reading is 42.5 (mA)
